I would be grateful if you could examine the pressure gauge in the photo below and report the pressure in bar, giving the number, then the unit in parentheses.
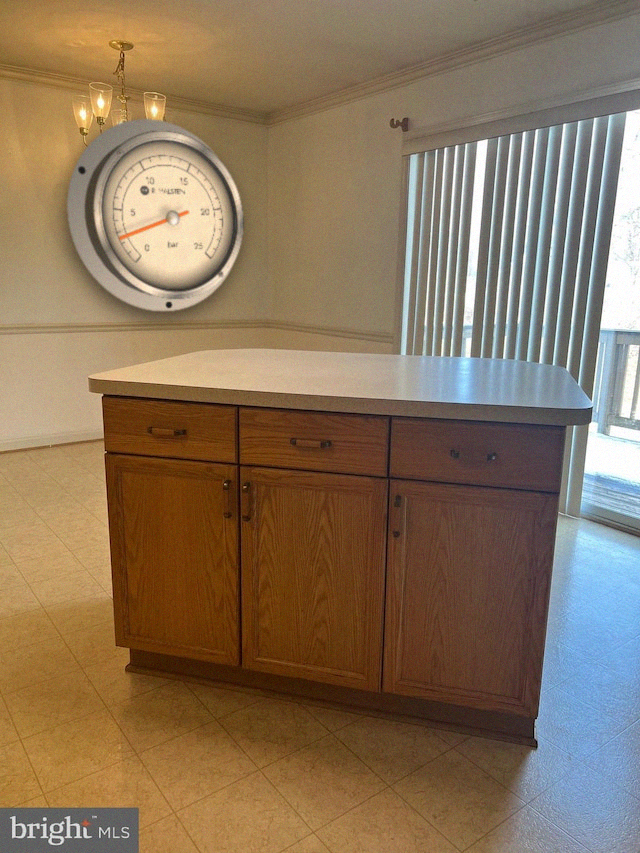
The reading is 2.5 (bar)
